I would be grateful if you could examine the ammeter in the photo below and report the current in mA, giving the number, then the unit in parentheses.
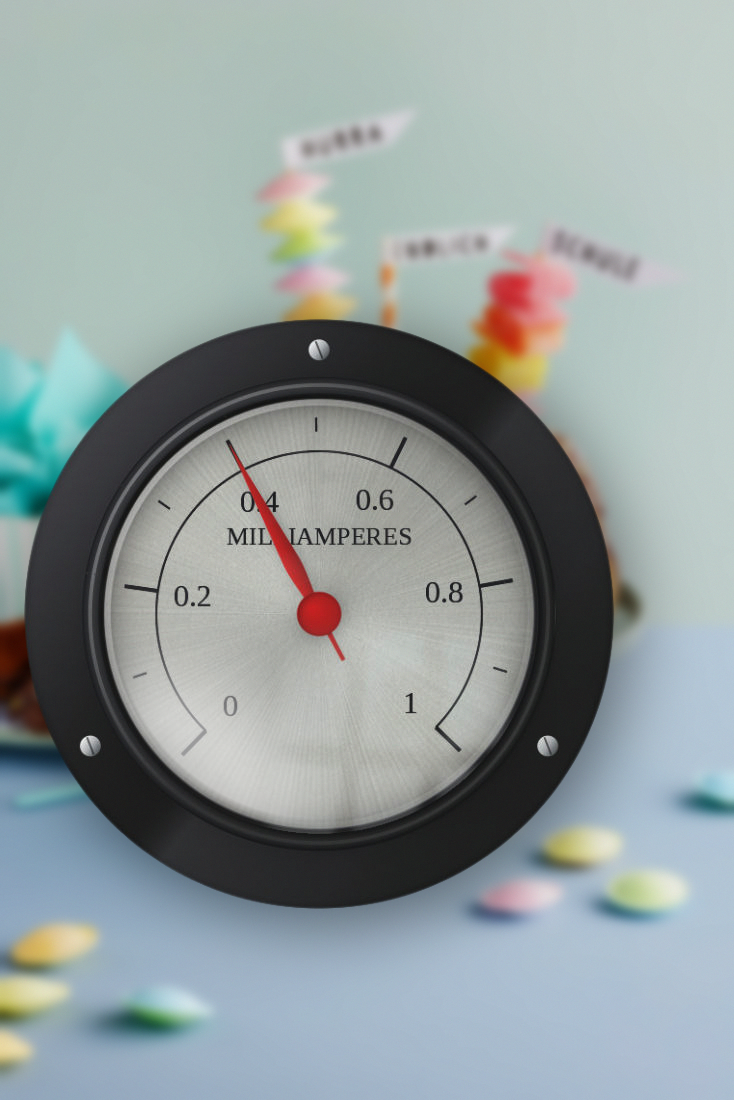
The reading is 0.4 (mA)
